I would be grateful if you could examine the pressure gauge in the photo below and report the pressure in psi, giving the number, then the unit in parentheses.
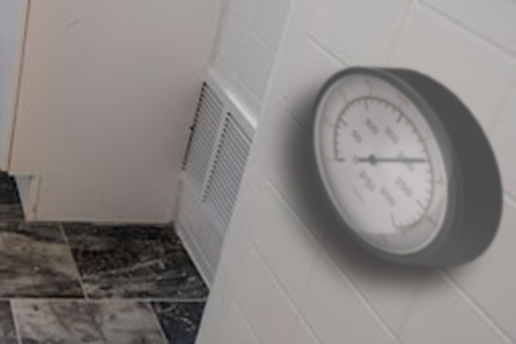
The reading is 200 (psi)
